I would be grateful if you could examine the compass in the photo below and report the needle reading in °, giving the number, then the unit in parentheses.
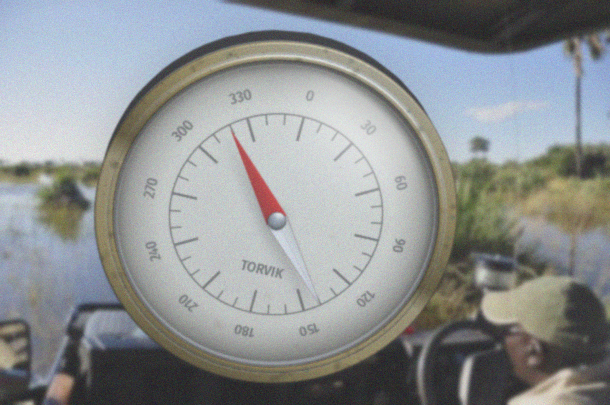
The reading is 320 (°)
